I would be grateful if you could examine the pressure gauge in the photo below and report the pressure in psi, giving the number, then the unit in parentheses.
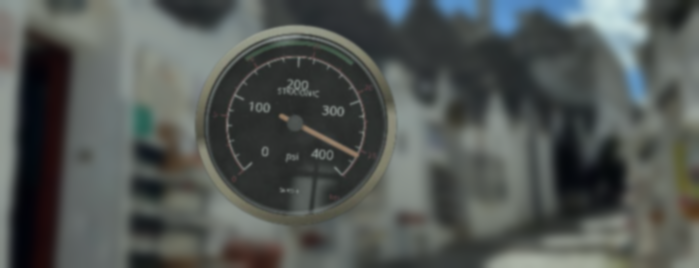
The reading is 370 (psi)
